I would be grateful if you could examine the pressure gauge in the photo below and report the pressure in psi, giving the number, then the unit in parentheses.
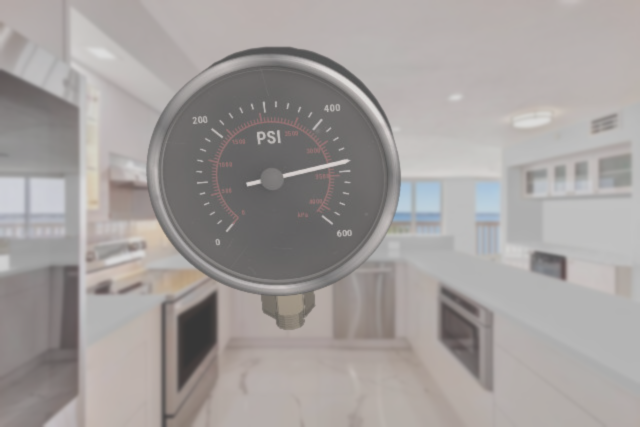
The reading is 480 (psi)
